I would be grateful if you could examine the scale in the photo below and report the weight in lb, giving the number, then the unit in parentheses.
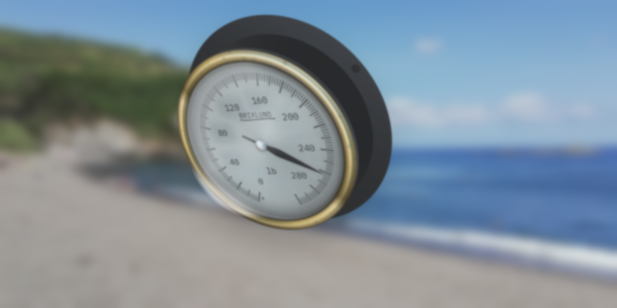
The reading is 260 (lb)
